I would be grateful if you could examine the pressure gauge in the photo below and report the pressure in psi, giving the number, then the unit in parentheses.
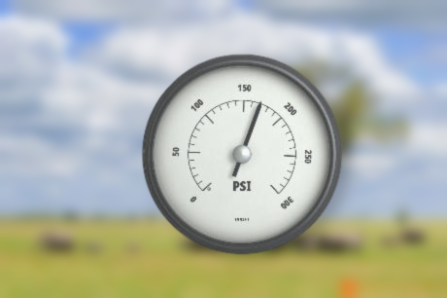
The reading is 170 (psi)
